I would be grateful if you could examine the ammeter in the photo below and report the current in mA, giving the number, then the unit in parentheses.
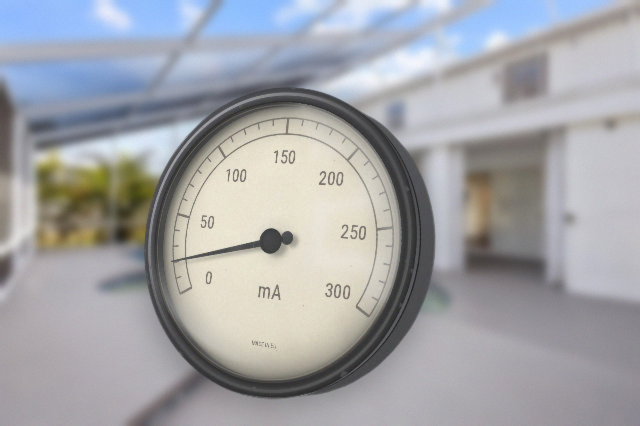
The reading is 20 (mA)
